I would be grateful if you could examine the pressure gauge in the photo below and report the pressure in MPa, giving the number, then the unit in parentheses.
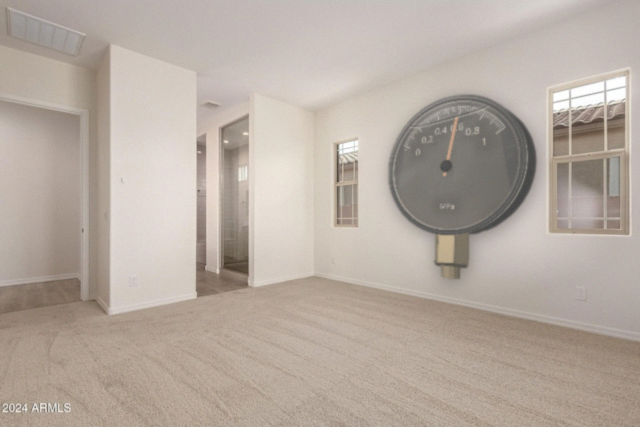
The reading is 0.6 (MPa)
